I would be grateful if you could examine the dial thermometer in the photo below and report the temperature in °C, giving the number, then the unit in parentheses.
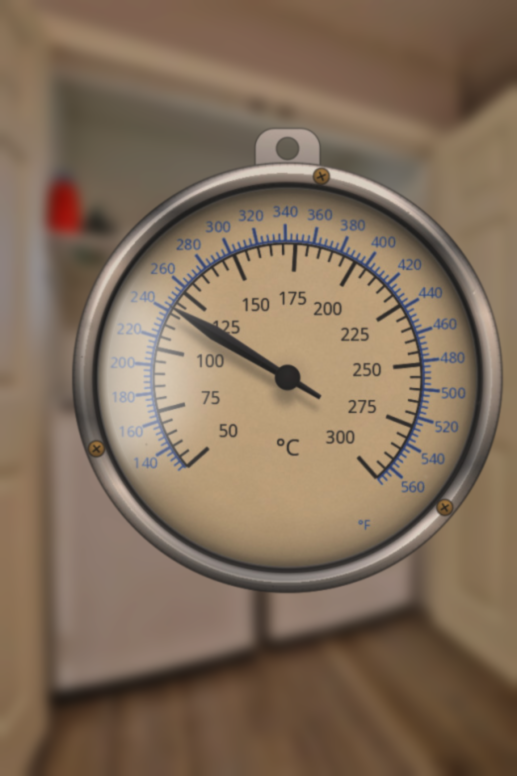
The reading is 117.5 (°C)
